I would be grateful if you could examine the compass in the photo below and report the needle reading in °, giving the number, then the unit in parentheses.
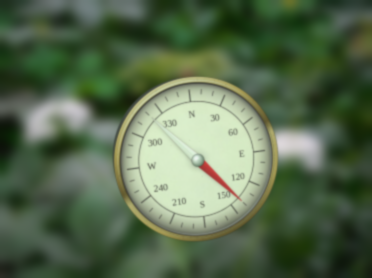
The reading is 140 (°)
